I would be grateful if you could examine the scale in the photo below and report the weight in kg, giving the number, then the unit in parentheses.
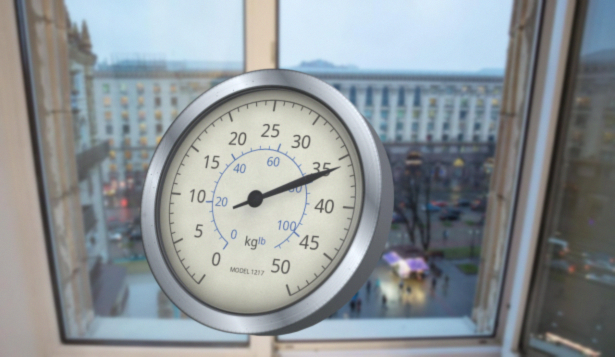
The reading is 36 (kg)
